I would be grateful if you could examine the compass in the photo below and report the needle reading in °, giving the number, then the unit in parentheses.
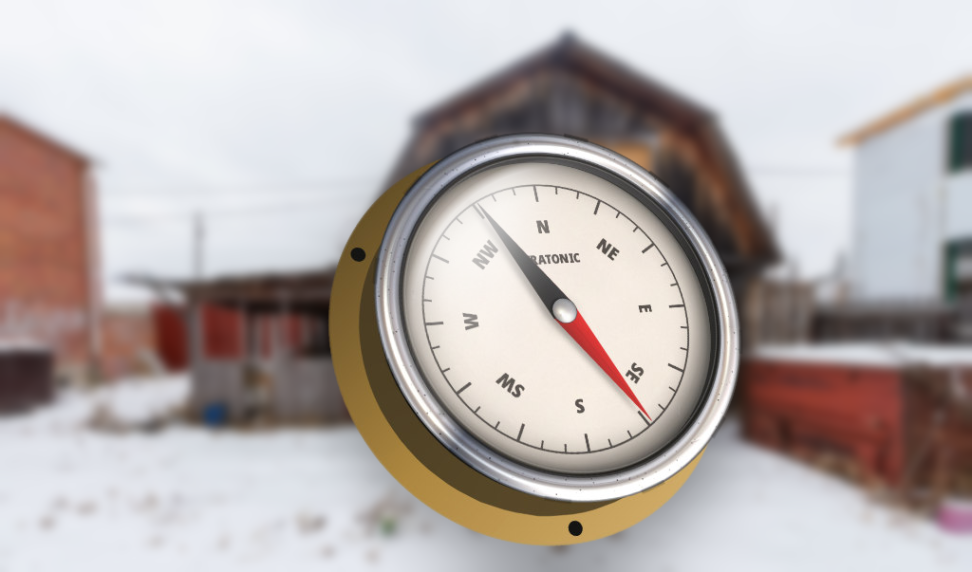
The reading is 150 (°)
